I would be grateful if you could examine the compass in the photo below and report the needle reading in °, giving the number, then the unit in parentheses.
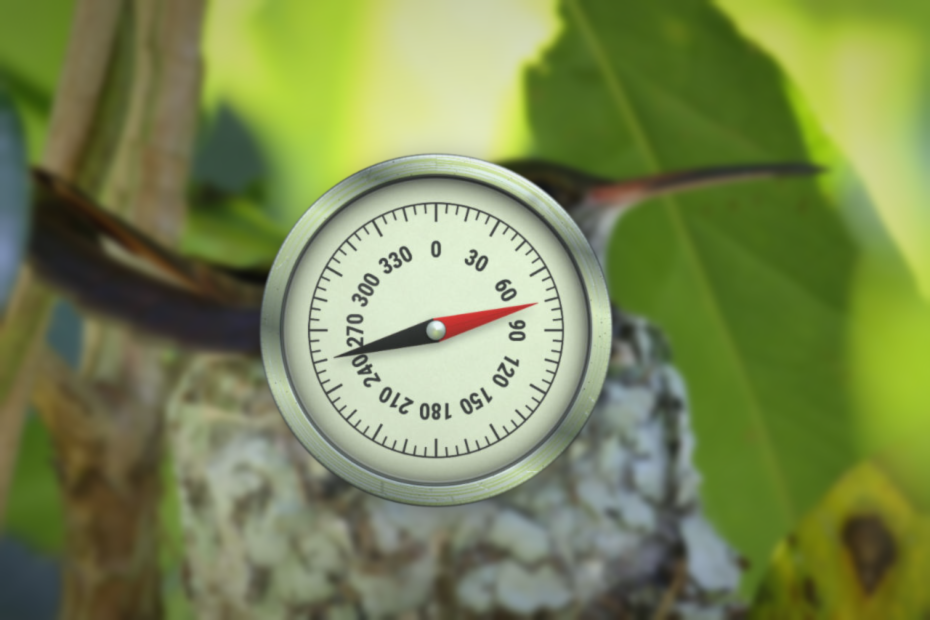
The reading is 75 (°)
